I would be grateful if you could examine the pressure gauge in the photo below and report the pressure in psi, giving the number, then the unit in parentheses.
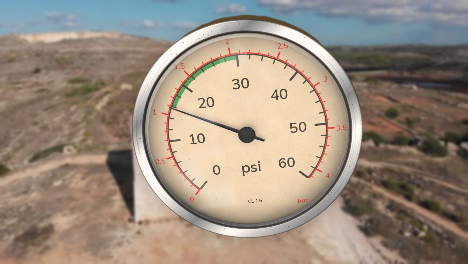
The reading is 16 (psi)
